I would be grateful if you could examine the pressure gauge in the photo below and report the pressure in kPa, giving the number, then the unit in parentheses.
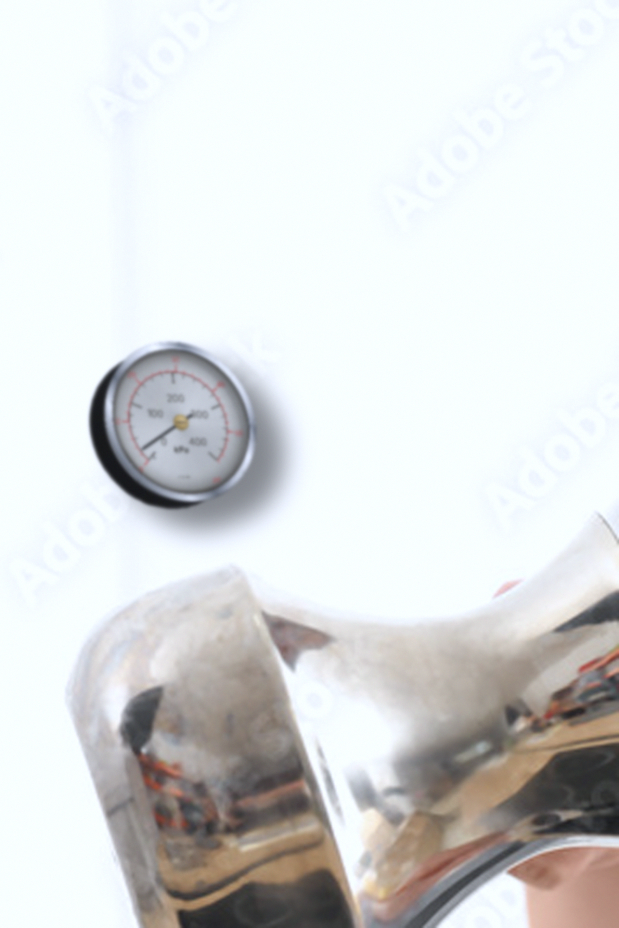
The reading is 20 (kPa)
